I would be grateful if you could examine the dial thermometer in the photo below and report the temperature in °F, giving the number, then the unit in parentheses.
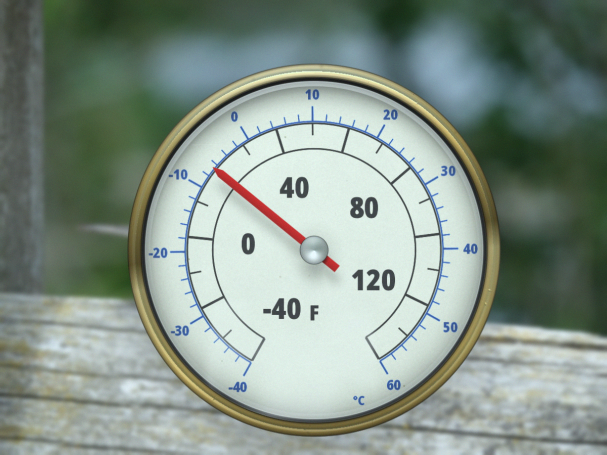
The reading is 20 (°F)
